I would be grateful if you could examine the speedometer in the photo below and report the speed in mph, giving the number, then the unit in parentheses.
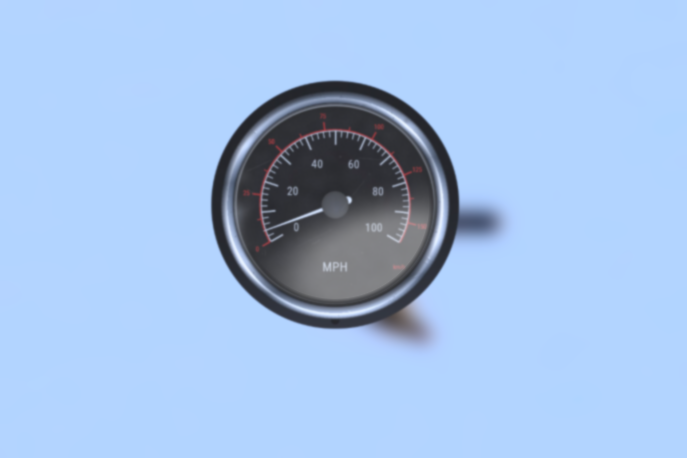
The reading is 4 (mph)
